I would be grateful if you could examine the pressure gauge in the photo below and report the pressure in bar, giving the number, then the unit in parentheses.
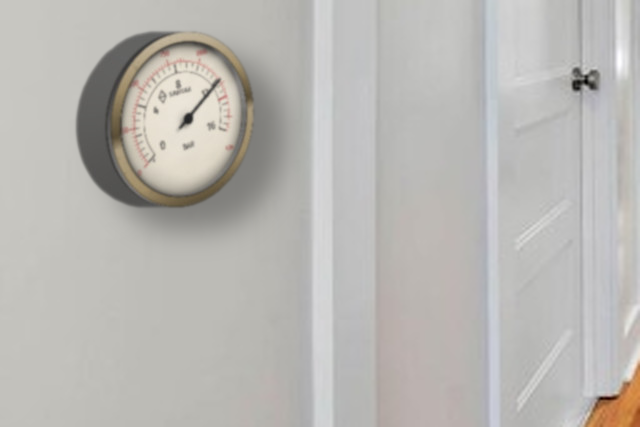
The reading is 12 (bar)
